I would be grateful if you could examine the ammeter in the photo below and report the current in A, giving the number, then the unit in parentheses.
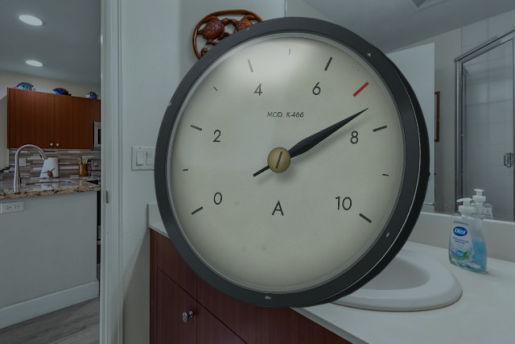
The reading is 7.5 (A)
